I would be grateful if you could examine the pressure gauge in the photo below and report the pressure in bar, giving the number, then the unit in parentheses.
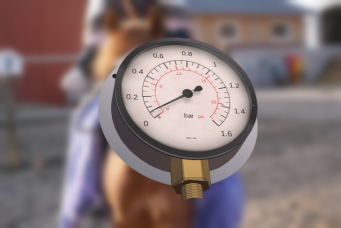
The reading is 0.05 (bar)
